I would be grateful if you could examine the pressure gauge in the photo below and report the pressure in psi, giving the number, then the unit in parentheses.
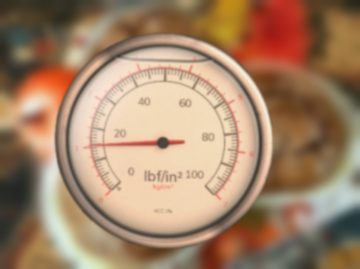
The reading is 15 (psi)
